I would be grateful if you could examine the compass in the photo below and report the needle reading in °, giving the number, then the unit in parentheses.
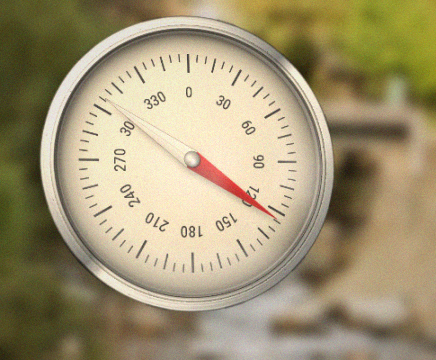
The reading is 125 (°)
